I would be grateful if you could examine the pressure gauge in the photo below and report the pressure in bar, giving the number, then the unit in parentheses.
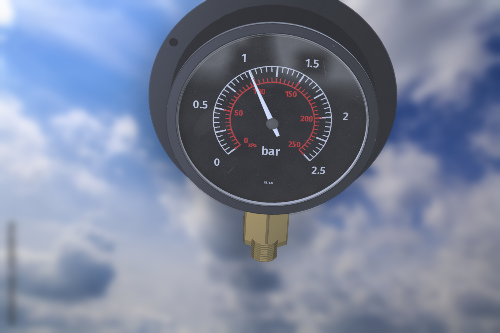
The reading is 1 (bar)
